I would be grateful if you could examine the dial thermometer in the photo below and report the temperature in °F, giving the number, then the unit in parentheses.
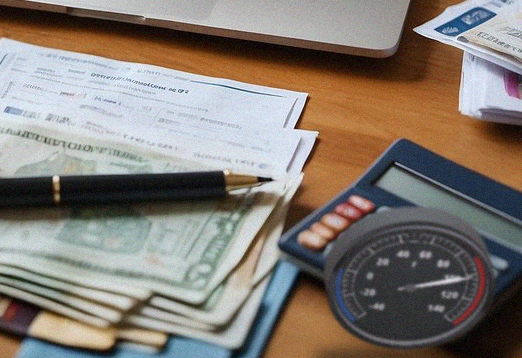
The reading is 100 (°F)
